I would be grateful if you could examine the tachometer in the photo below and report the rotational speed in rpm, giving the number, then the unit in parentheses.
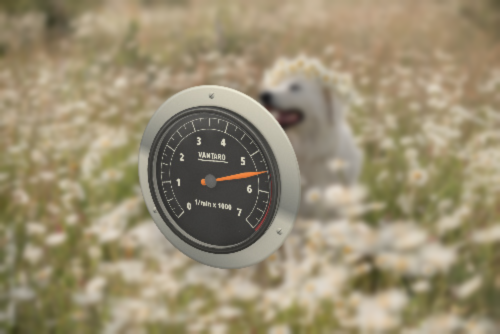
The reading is 5500 (rpm)
